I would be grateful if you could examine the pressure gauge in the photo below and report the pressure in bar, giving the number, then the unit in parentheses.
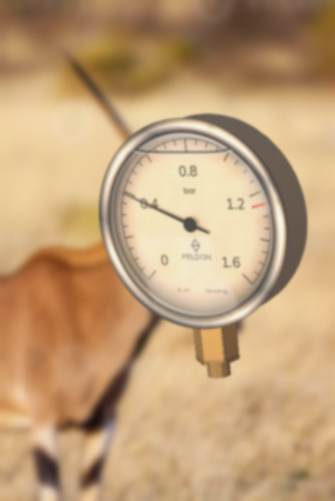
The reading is 0.4 (bar)
